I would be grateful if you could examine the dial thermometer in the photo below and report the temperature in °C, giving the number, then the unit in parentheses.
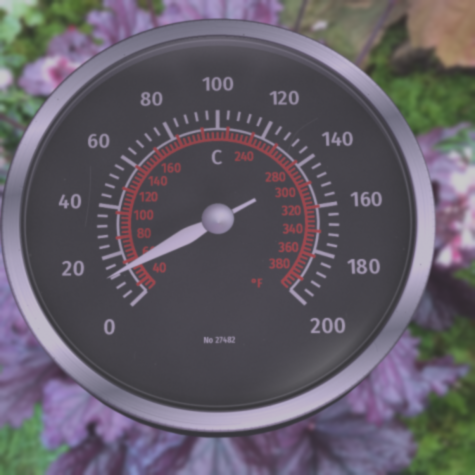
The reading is 12 (°C)
